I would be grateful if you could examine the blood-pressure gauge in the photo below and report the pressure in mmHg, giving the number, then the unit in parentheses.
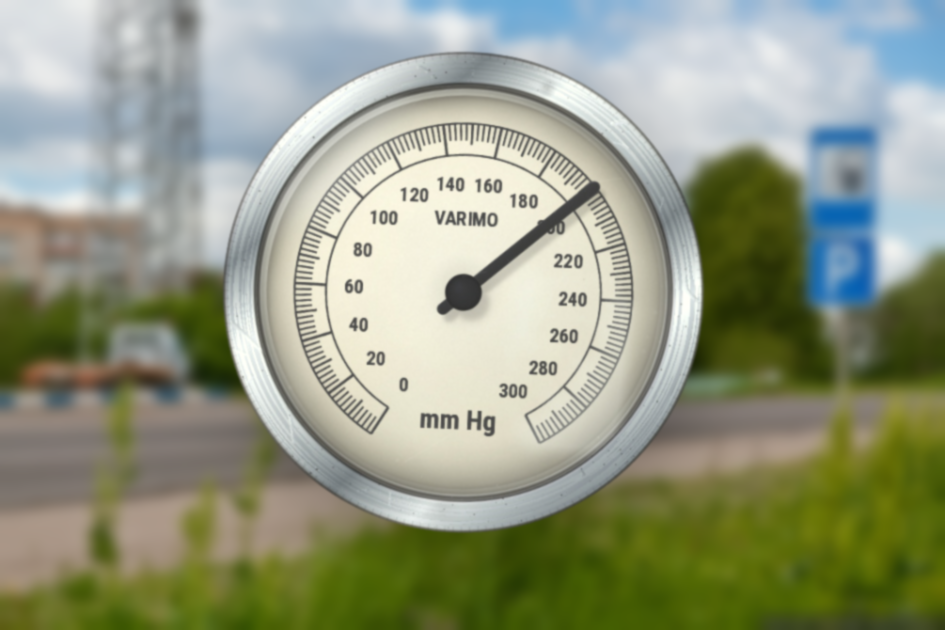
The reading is 198 (mmHg)
